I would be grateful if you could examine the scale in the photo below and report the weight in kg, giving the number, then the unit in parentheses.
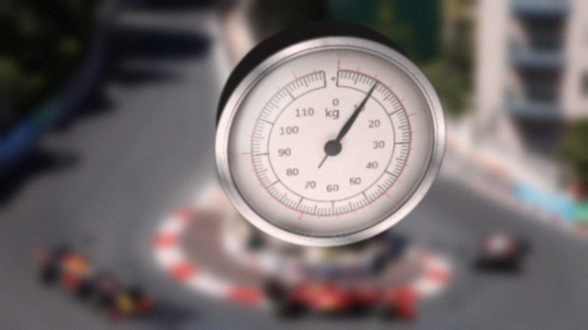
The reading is 10 (kg)
